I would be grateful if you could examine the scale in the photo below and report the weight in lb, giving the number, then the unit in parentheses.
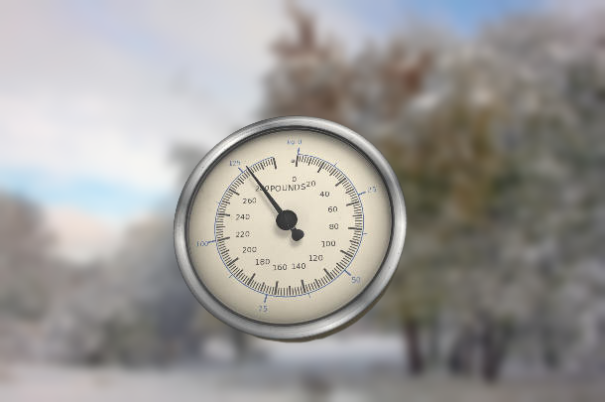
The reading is 280 (lb)
